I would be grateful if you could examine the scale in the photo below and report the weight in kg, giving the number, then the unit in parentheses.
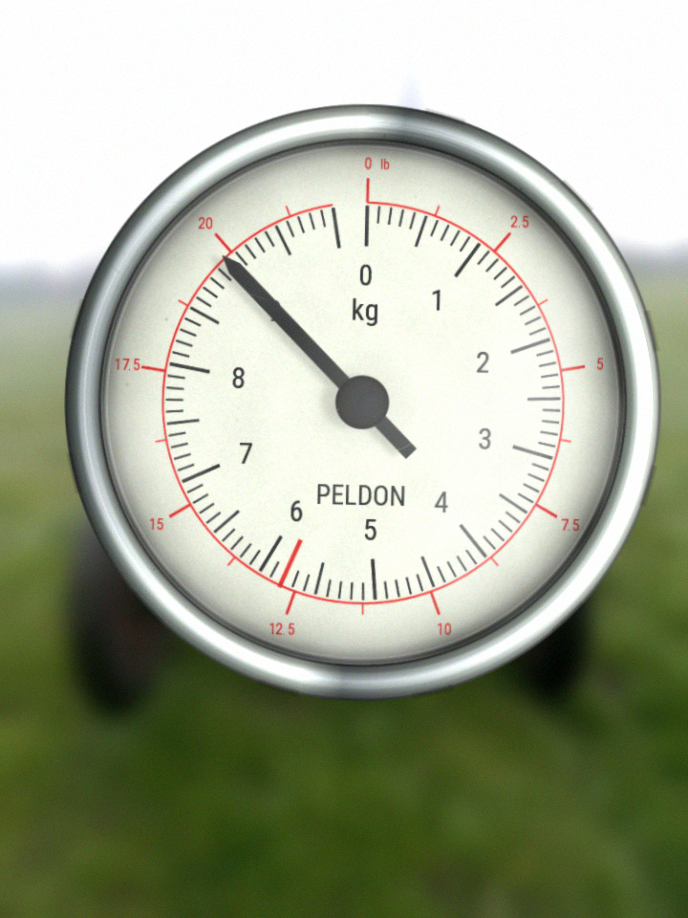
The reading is 9 (kg)
